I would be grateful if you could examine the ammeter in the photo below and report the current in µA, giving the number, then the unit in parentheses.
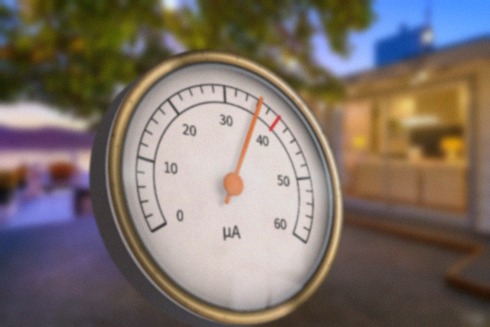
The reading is 36 (µA)
